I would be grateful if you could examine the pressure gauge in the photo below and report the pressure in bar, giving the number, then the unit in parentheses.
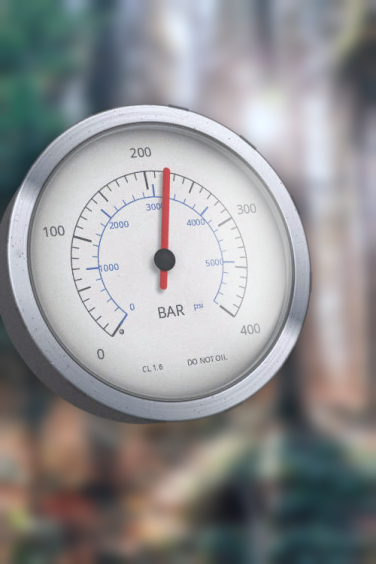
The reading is 220 (bar)
